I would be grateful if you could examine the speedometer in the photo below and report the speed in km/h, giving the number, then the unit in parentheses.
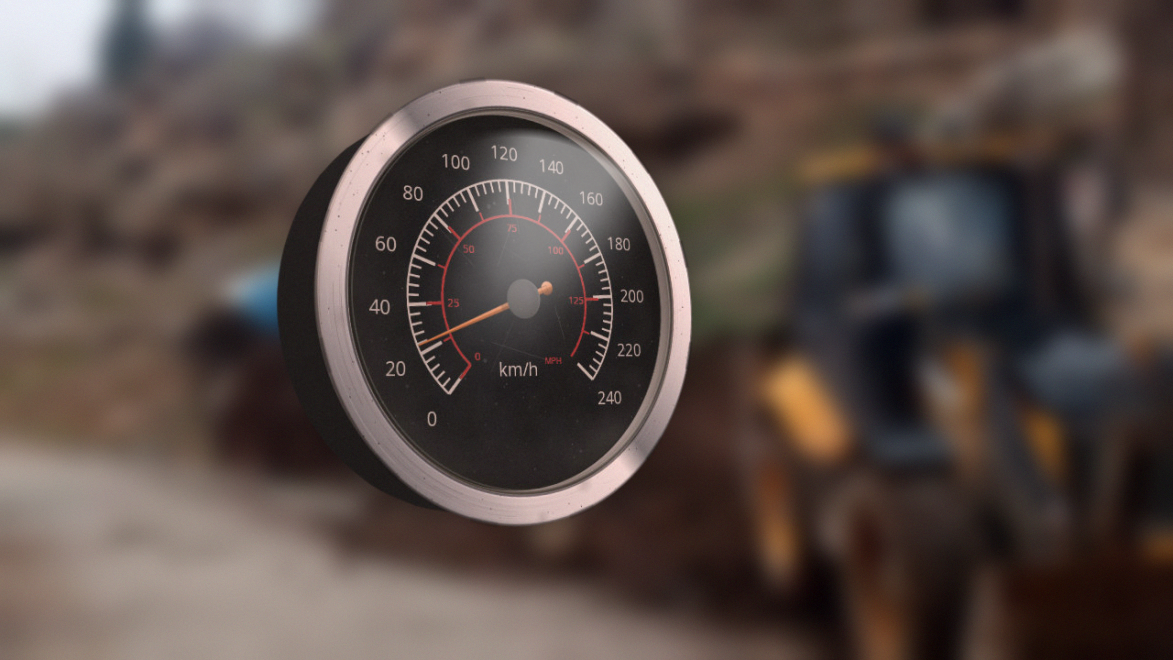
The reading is 24 (km/h)
